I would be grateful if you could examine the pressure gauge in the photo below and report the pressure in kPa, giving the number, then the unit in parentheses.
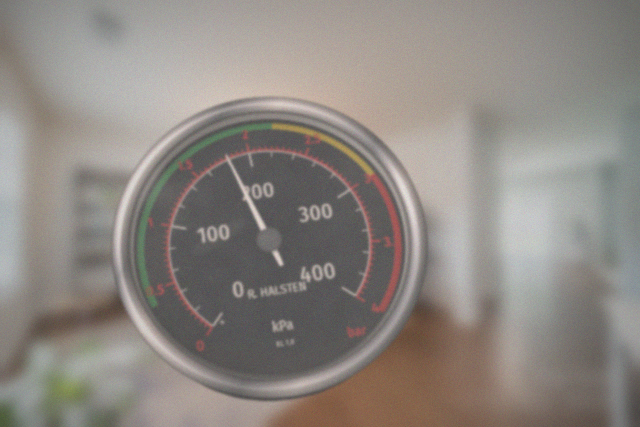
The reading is 180 (kPa)
